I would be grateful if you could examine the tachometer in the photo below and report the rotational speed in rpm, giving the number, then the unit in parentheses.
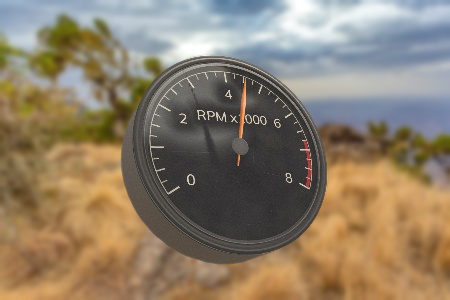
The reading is 4500 (rpm)
